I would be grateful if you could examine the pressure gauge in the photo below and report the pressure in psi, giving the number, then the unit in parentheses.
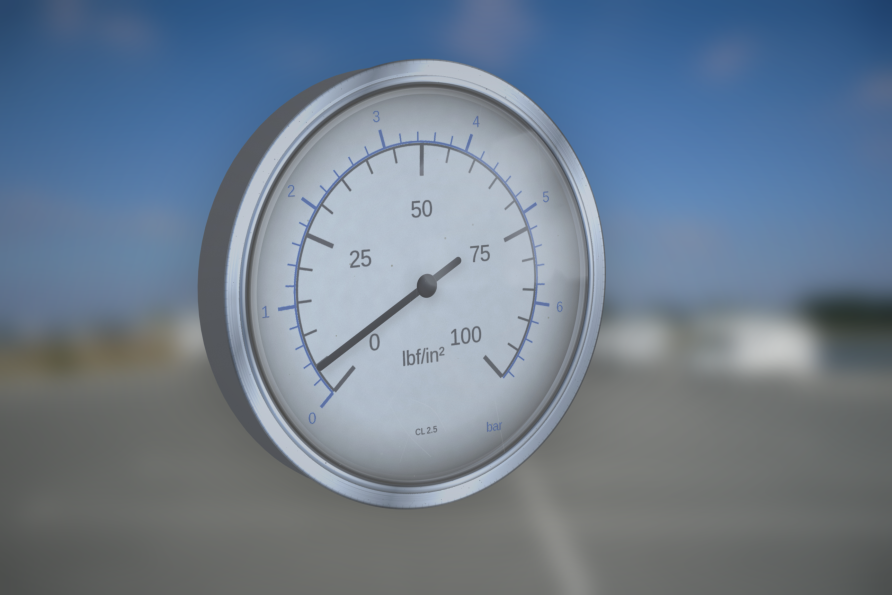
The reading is 5 (psi)
